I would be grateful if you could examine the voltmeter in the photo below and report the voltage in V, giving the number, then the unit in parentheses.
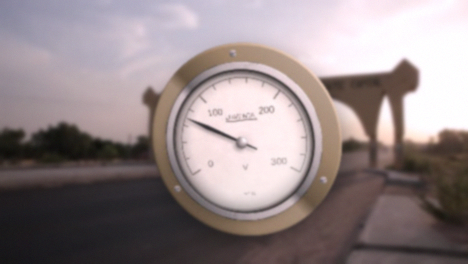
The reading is 70 (V)
